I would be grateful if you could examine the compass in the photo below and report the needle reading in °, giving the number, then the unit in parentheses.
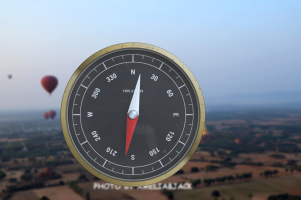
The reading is 190 (°)
